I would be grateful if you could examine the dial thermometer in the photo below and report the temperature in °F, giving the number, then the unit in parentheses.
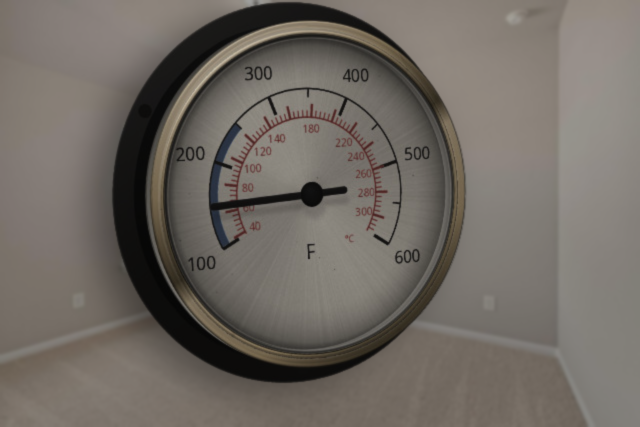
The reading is 150 (°F)
